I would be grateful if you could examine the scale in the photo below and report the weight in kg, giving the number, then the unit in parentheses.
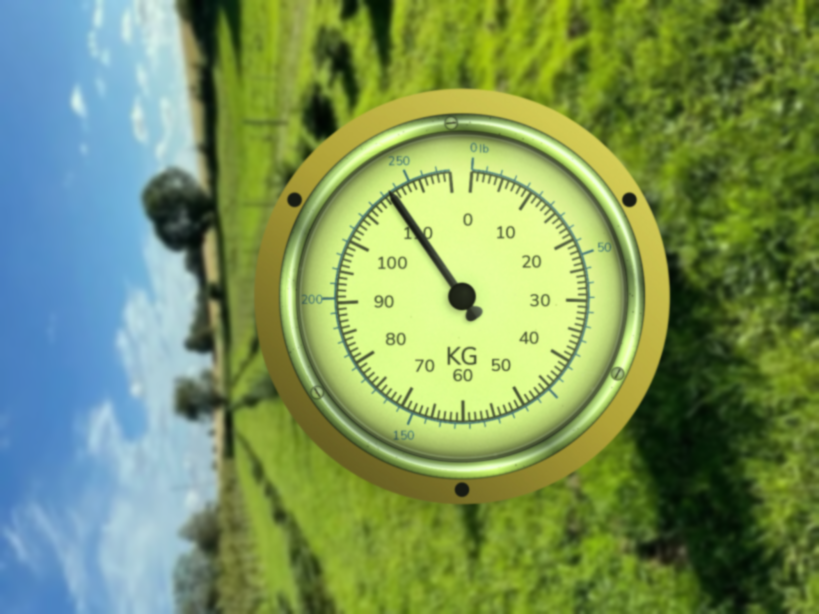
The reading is 110 (kg)
